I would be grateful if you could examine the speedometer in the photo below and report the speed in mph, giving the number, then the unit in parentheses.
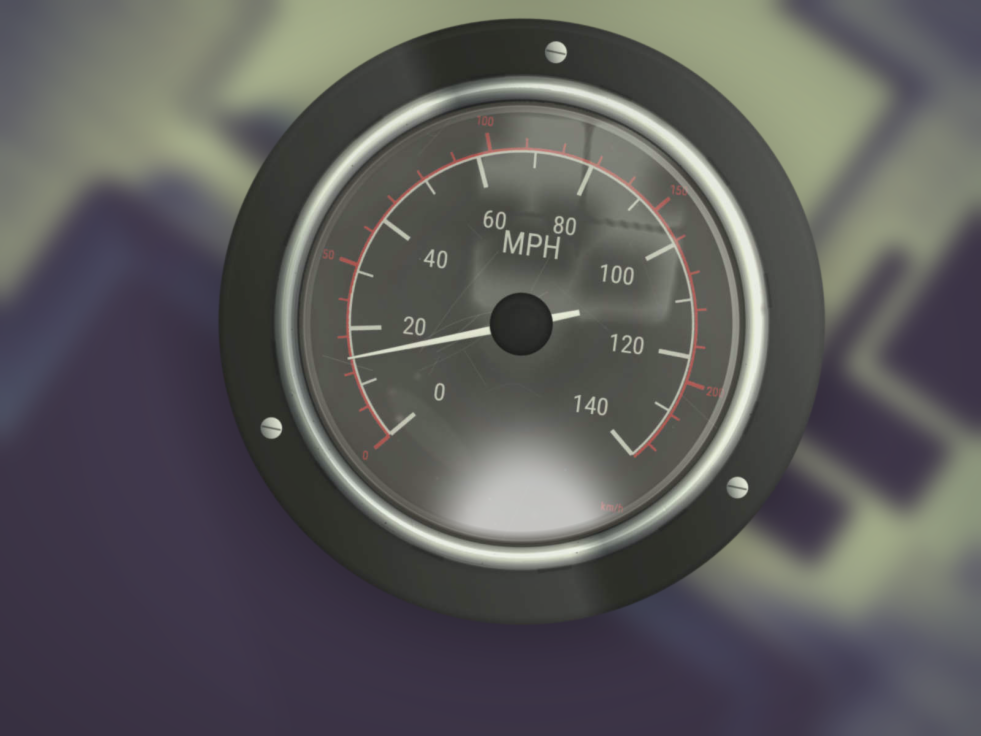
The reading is 15 (mph)
